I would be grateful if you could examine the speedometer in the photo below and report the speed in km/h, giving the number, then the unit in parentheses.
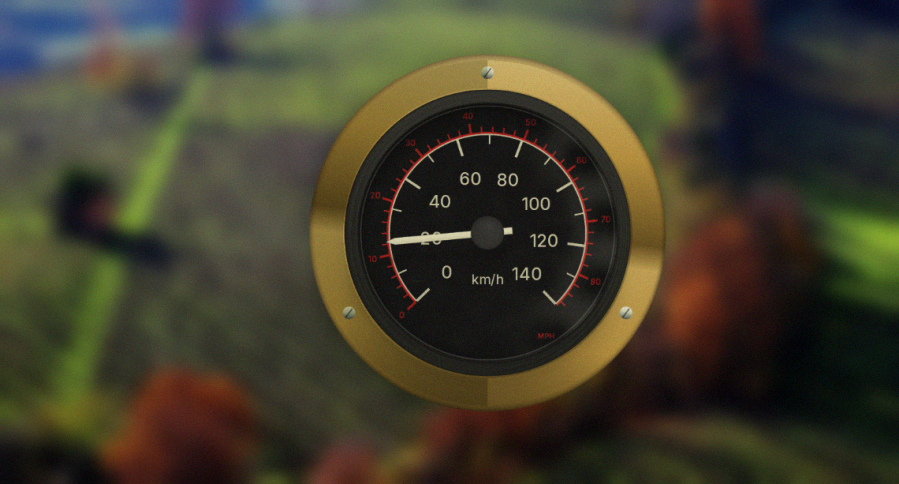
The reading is 20 (km/h)
